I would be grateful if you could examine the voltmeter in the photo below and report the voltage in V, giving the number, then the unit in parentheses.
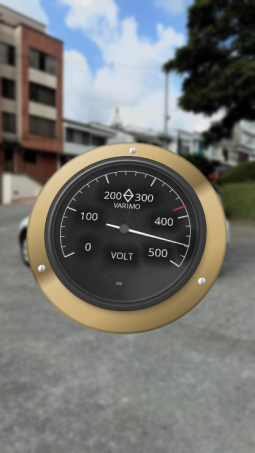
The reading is 460 (V)
